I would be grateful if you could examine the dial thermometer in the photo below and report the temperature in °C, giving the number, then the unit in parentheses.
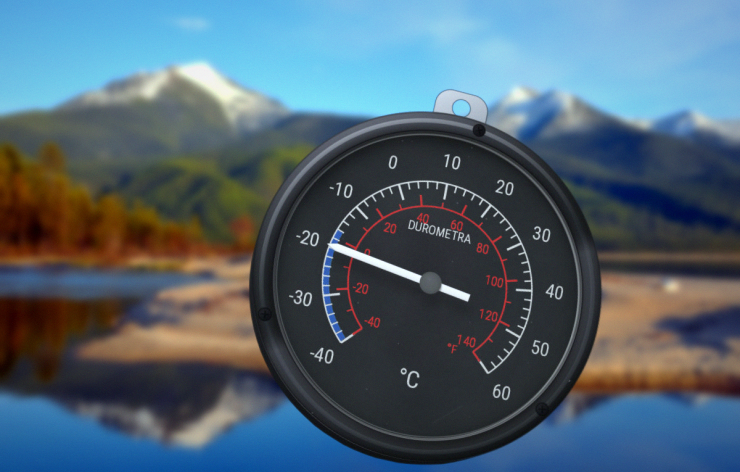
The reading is -20 (°C)
